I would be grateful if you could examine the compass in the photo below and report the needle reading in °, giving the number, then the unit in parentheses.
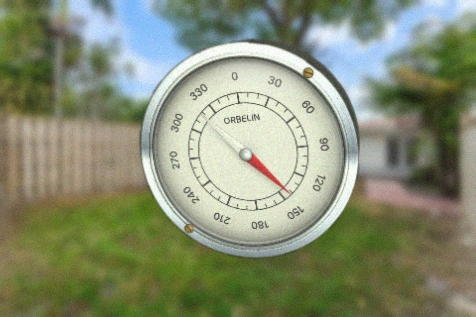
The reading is 140 (°)
